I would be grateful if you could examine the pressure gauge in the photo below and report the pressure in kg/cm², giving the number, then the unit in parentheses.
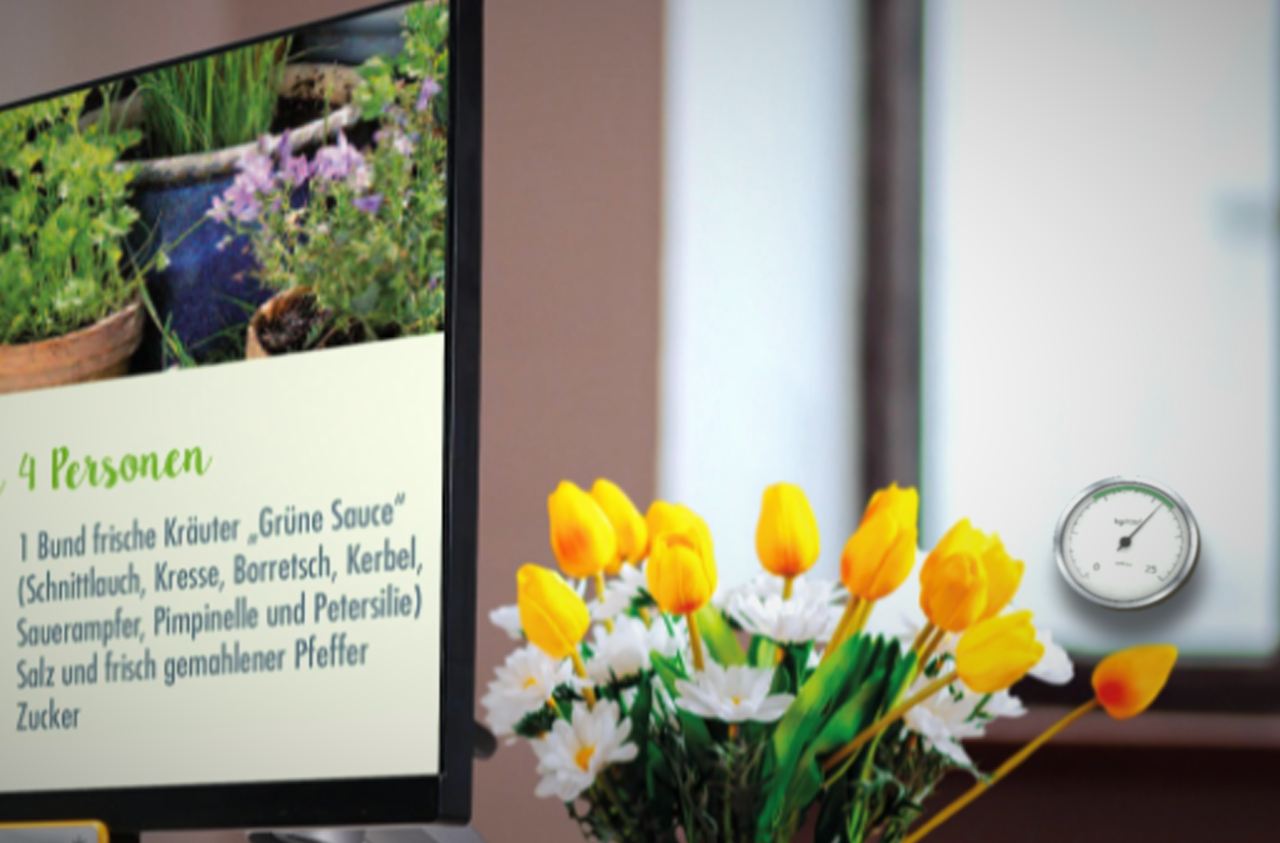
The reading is 16 (kg/cm²)
